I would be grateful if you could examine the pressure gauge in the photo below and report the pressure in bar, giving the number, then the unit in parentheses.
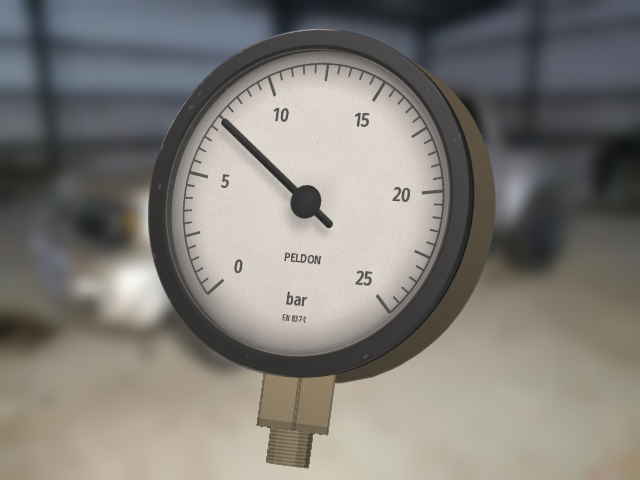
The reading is 7.5 (bar)
